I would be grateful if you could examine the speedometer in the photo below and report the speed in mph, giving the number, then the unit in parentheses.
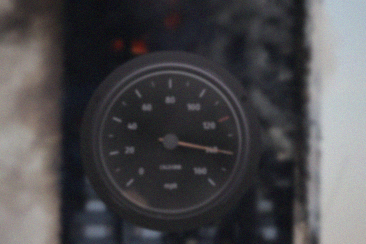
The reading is 140 (mph)
